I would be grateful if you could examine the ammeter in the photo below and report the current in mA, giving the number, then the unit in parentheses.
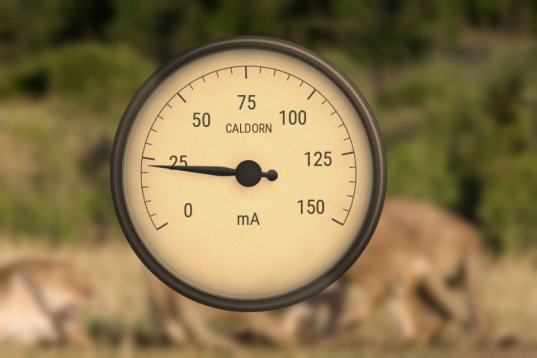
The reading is 22.5 (mA)
